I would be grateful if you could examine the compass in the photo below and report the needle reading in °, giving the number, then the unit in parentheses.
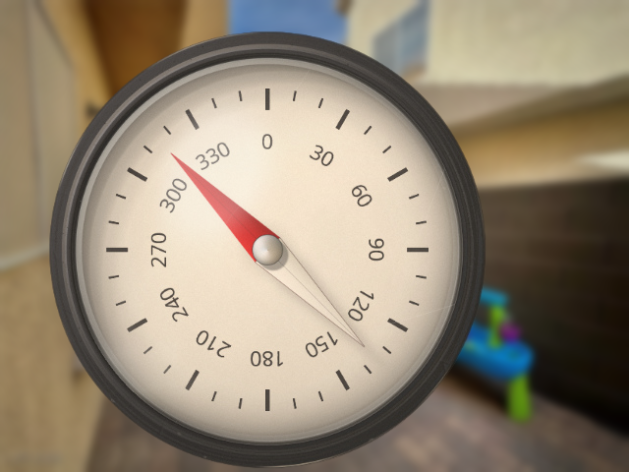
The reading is 315 (°)
